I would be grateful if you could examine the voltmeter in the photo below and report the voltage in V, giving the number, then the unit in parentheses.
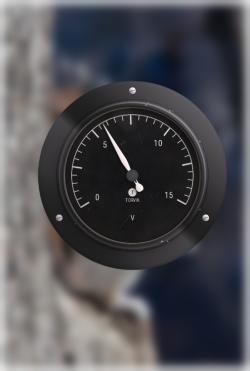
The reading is 5.75 (V)
